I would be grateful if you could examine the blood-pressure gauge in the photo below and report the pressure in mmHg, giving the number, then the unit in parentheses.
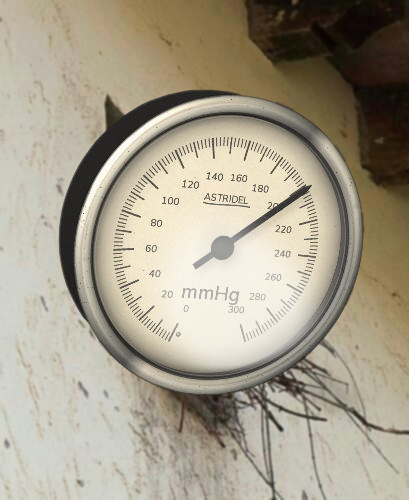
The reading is 200 (mmHg)
